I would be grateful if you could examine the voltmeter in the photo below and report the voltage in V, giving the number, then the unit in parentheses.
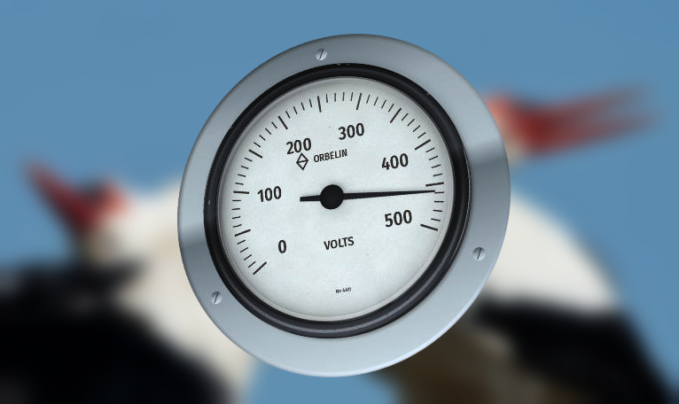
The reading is 460 (V)
